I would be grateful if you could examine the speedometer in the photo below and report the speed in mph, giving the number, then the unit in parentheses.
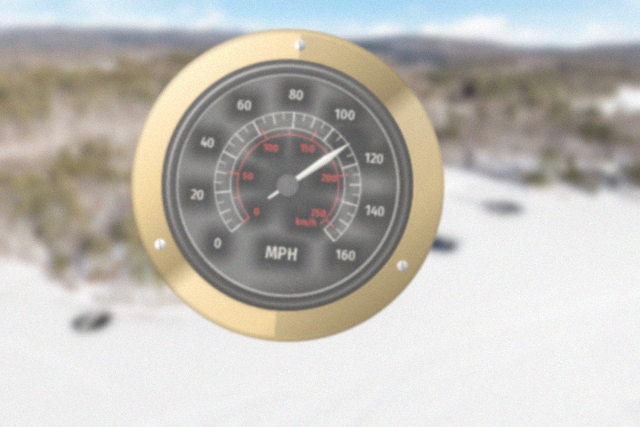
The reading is 110 (mph)
